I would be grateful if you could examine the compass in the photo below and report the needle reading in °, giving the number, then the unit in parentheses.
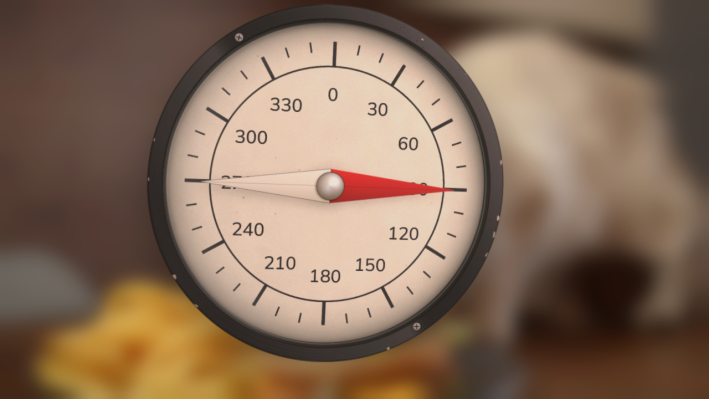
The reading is 90 (°)
